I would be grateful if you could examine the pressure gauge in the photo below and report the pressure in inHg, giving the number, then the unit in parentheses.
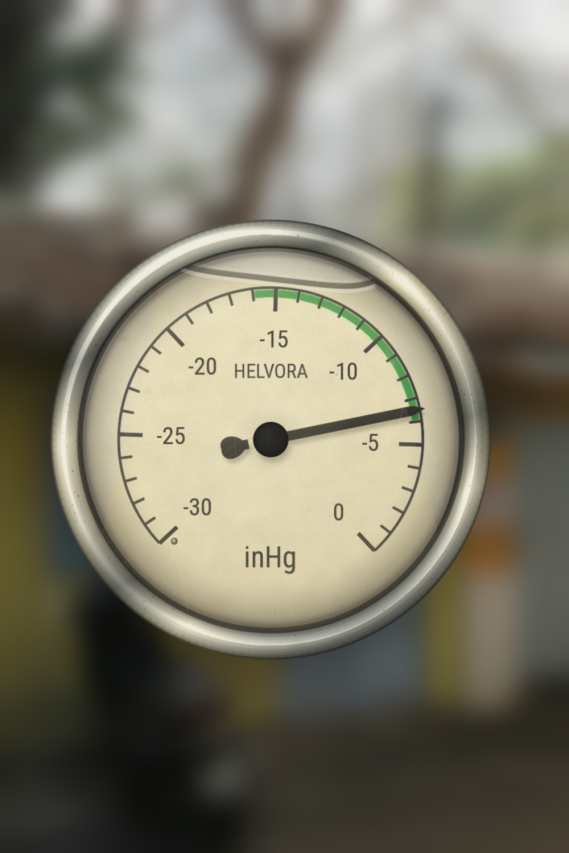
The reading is -6.5 (inHg)
